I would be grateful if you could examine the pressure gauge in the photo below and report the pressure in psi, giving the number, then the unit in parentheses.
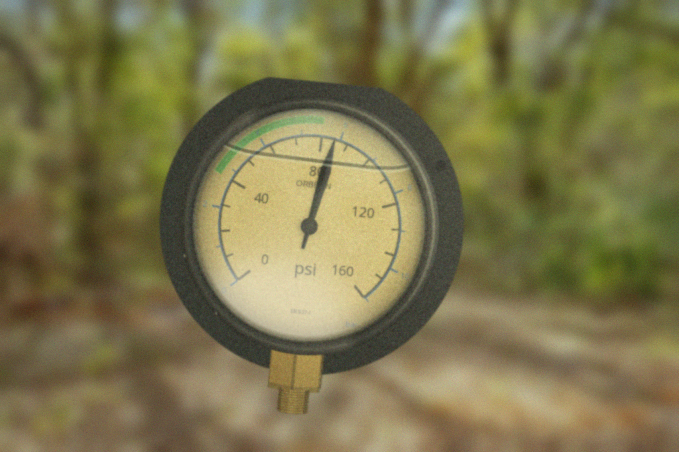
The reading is 85 (psi)
